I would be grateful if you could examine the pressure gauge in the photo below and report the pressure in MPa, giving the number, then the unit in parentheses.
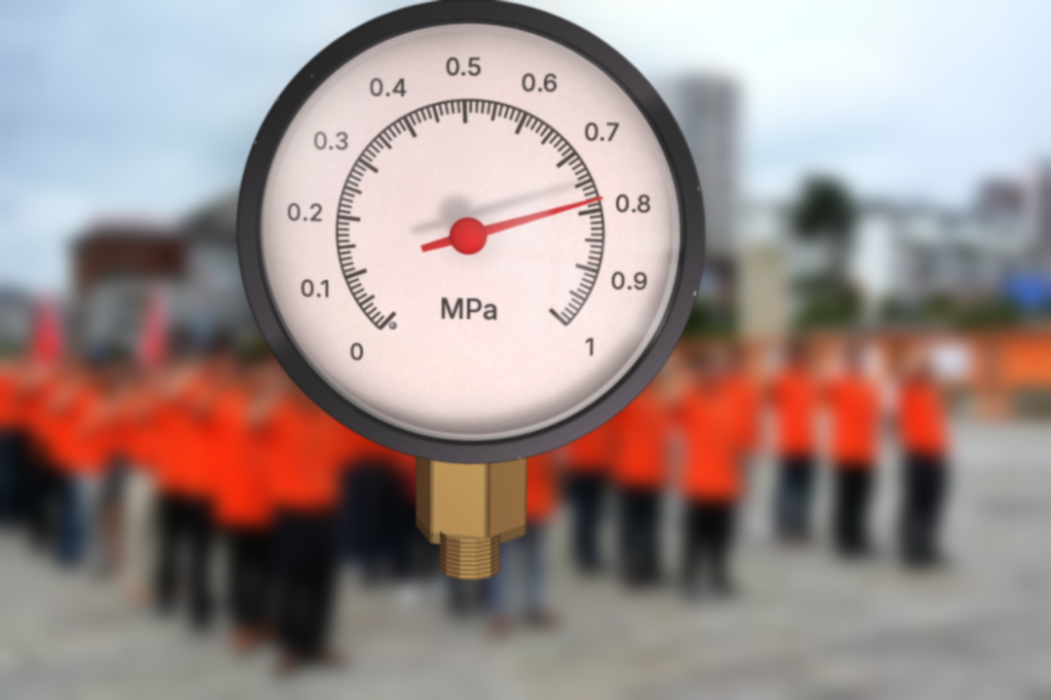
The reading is 0.78 (MPa)
